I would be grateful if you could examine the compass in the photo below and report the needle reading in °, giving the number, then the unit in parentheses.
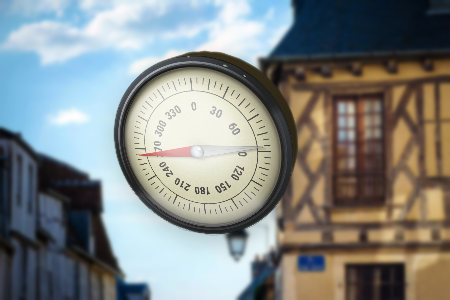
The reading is 265 (°)
